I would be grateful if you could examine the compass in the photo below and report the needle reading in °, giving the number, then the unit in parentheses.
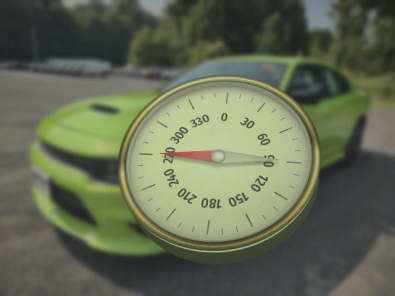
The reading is 270 (°)
